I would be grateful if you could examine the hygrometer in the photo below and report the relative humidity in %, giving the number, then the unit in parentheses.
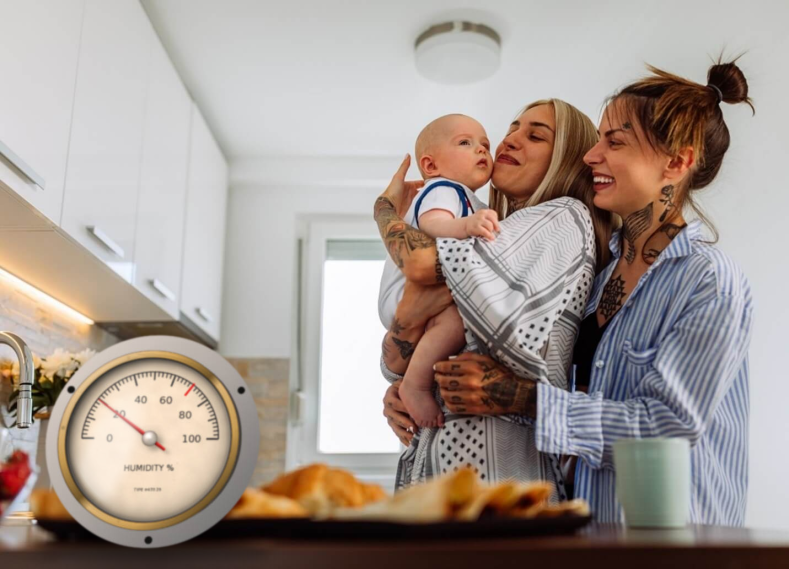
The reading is 20 (%)
